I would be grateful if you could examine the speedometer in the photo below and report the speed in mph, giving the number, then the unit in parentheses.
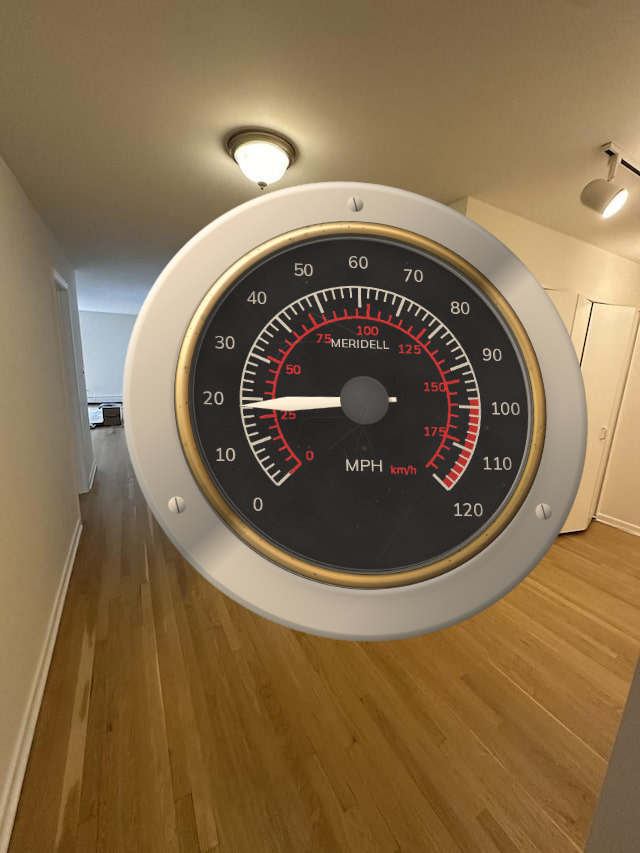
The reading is 18 (mph)
